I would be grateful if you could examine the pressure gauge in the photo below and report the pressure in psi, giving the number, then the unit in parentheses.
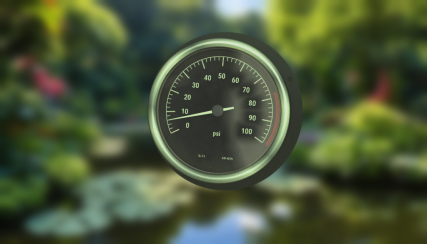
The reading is 6 (psi)
